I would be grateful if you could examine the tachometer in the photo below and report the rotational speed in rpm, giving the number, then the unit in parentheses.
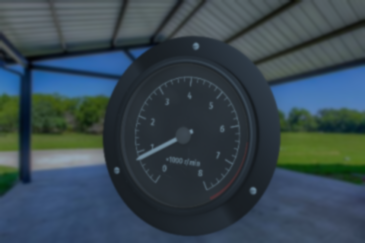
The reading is 800 (rpm)
